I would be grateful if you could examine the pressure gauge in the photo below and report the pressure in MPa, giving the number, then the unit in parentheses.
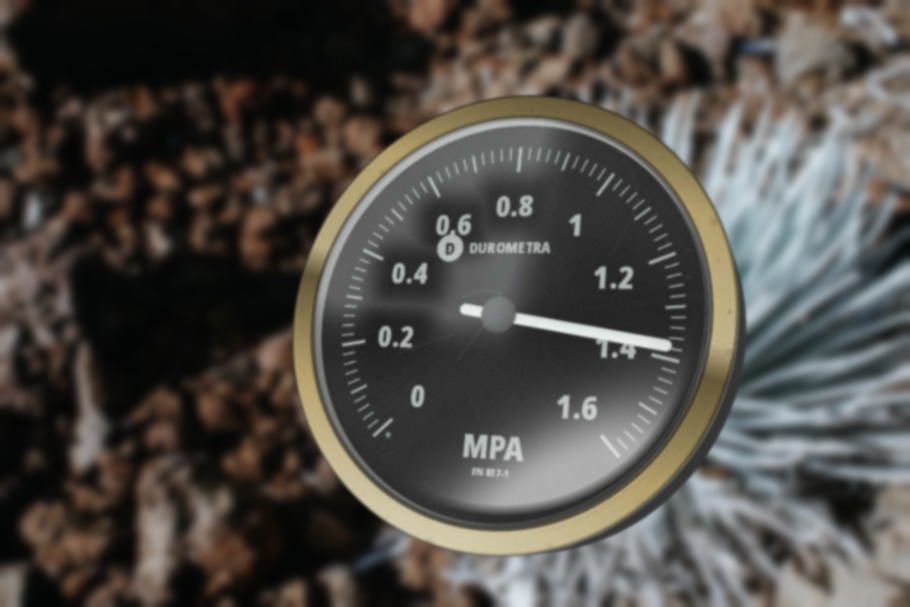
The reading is 1.38 (MPa)
